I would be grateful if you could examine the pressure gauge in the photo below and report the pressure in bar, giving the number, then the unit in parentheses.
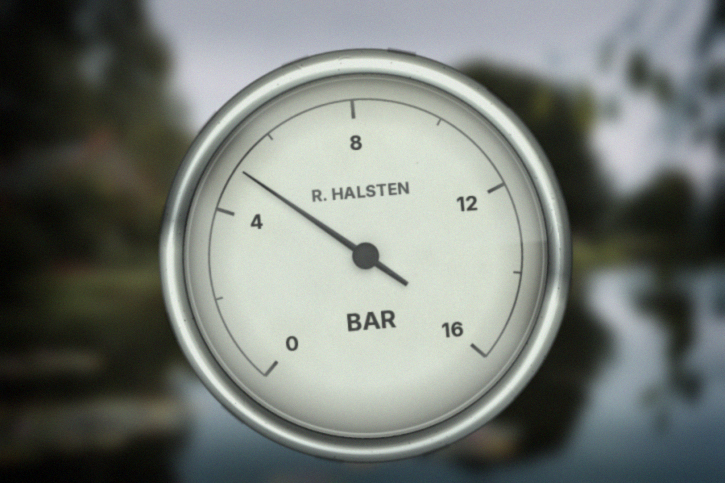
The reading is 5 (bar)
